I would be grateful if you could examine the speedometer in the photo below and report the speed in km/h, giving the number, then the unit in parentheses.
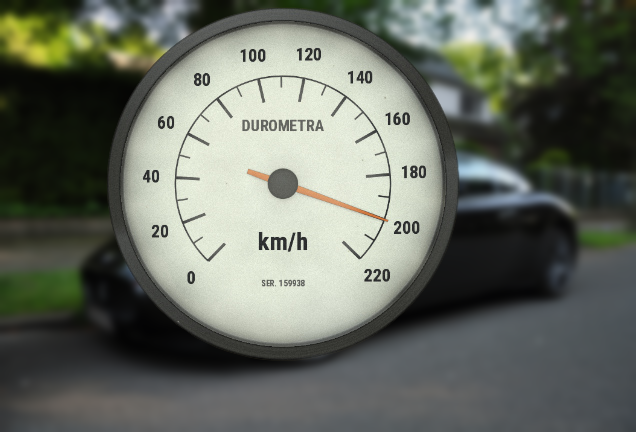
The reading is 200 (km/h)
